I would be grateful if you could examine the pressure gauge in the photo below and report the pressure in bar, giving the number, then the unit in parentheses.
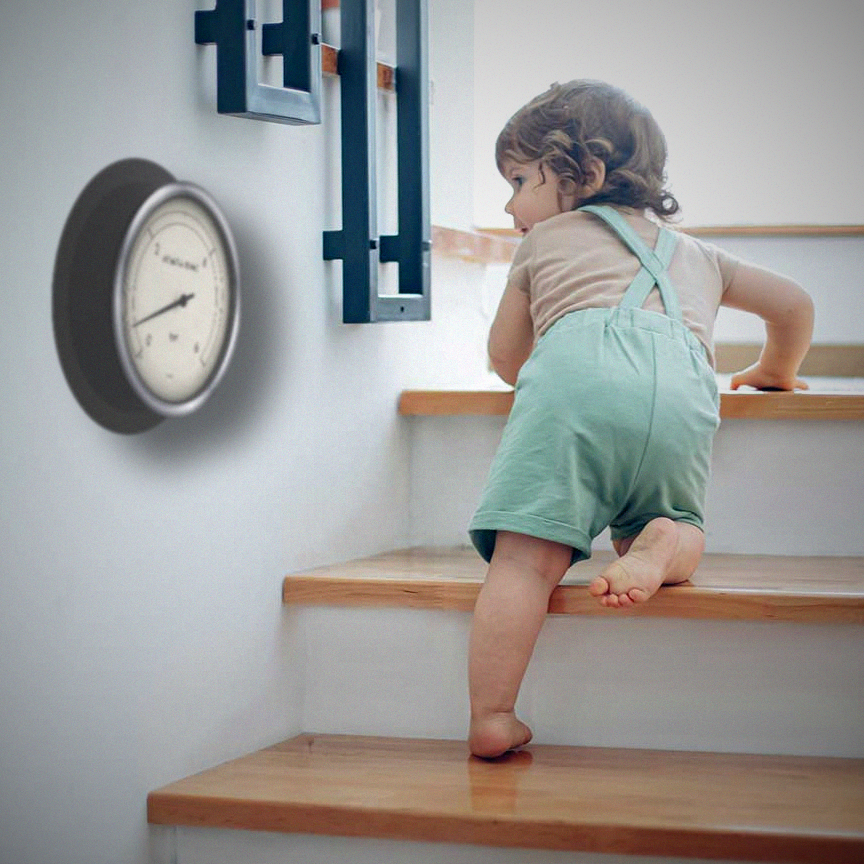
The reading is 0.5 (bar)
